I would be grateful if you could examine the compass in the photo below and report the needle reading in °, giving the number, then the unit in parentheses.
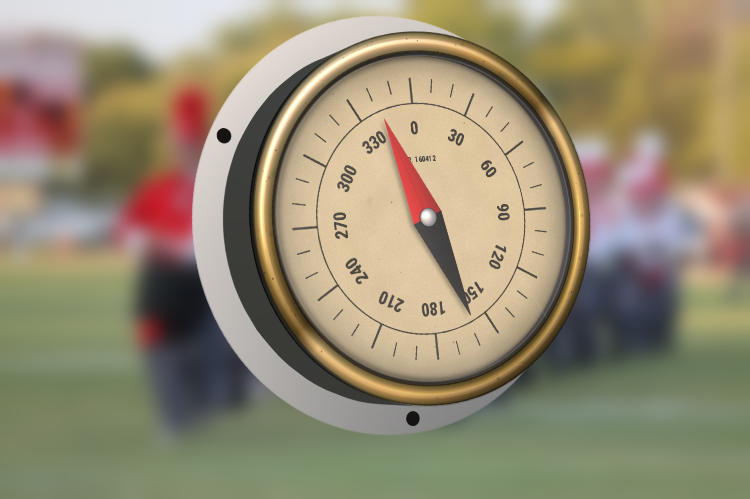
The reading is 340 (°)
